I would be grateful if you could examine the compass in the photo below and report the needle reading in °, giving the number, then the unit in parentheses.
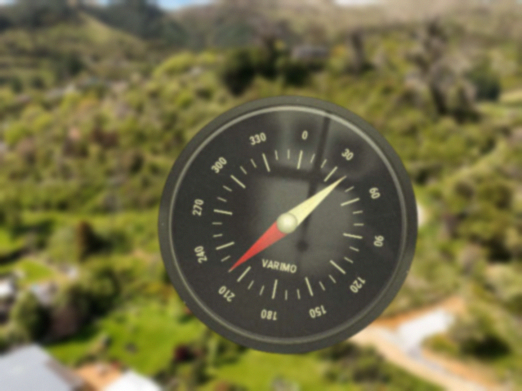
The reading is 220 (°)
